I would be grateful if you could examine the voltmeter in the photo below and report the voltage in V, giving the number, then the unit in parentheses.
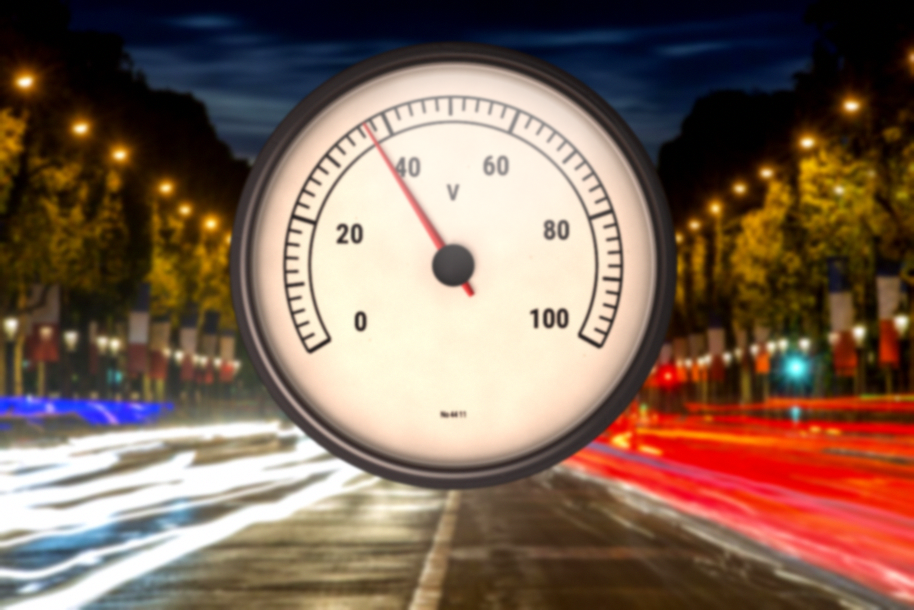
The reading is 37 (V)
